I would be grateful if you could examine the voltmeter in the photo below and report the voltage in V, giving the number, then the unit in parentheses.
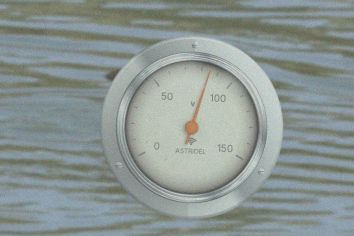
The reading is 85 (V)
